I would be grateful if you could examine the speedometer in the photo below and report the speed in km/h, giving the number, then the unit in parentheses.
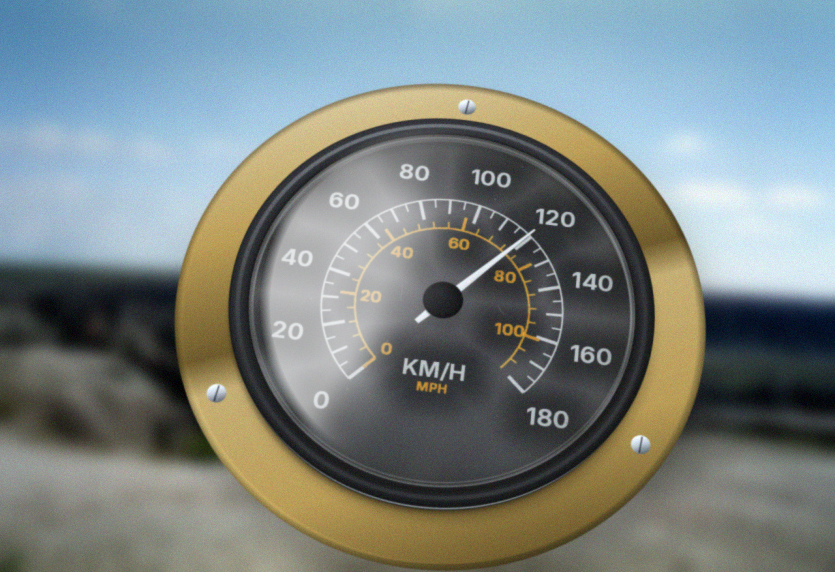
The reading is 120 (km/h)
